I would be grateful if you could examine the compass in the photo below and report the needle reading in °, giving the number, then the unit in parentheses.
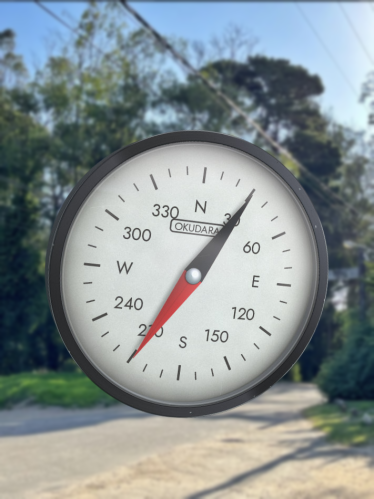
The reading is 210 (°)
